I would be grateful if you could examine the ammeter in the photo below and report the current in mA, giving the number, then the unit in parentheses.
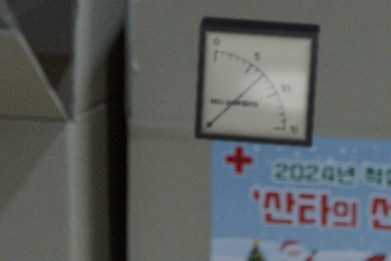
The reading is 7 (mA)
